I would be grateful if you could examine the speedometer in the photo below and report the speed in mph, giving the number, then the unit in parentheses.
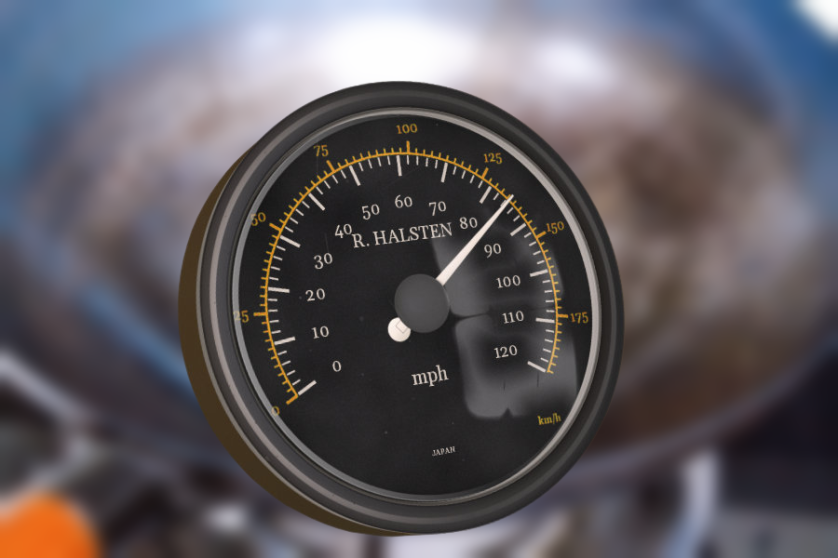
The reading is 84 (mph)
